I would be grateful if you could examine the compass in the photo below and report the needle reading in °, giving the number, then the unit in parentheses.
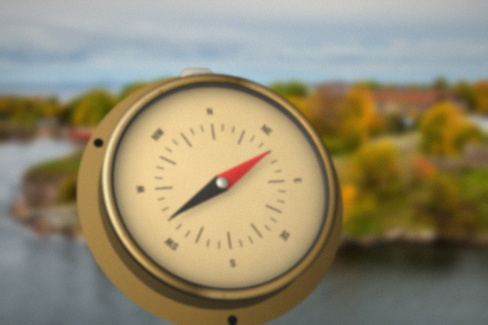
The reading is 60 (°)
